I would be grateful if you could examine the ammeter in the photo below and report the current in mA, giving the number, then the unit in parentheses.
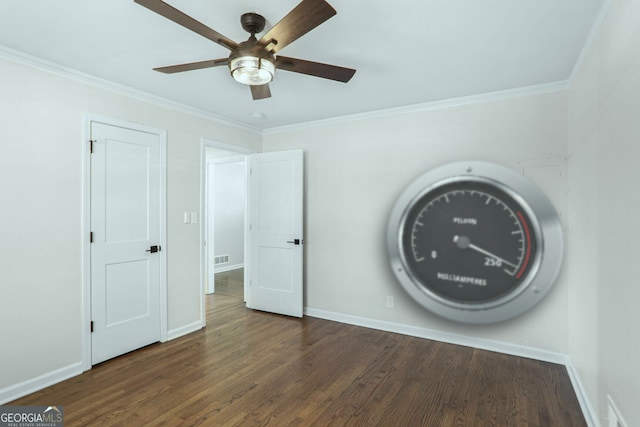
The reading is 240 (mA)
